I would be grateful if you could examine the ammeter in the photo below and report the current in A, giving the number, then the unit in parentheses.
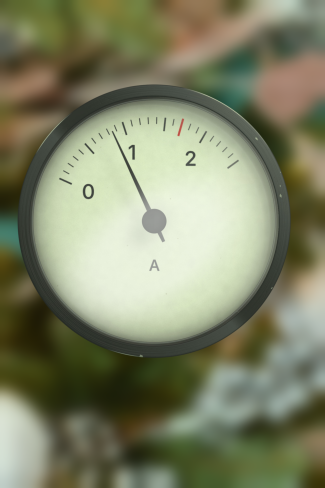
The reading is 0.85 (A)
